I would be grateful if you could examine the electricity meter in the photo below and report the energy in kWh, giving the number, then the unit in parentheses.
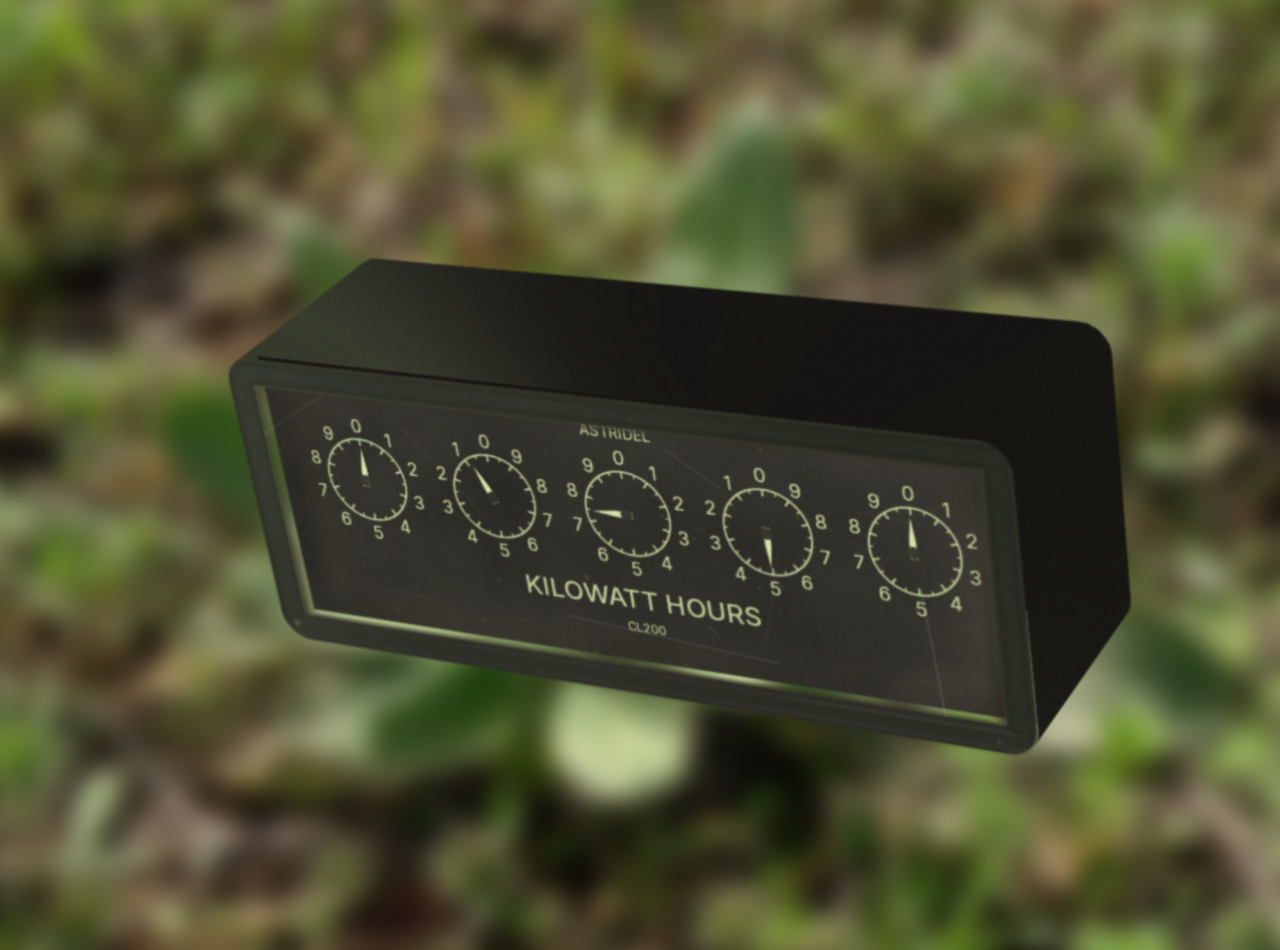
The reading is 750 (kWh)
